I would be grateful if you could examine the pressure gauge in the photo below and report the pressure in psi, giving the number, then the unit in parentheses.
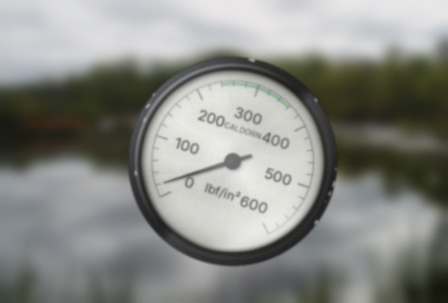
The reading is 20 (psi)
